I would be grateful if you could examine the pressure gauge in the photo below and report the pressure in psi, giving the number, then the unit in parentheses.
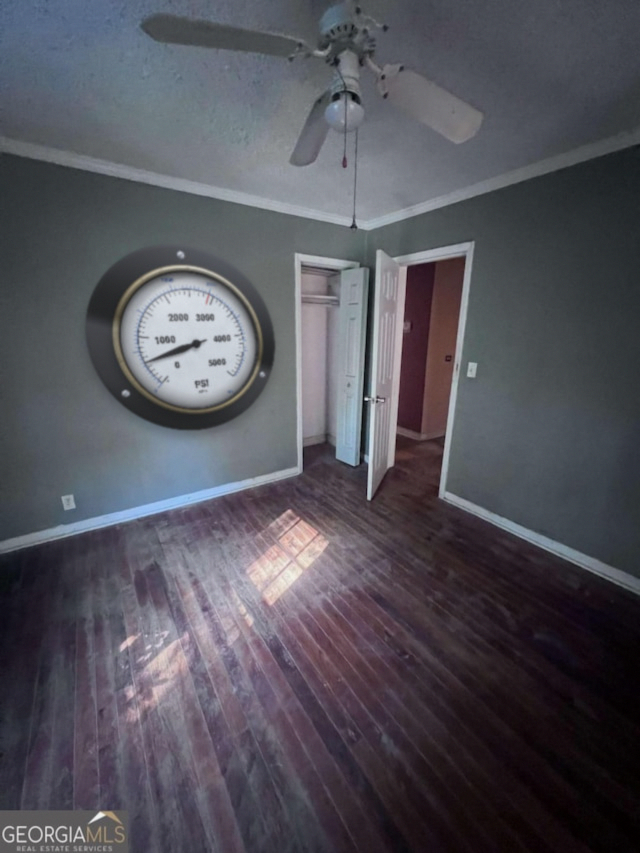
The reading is 500 (psi)
